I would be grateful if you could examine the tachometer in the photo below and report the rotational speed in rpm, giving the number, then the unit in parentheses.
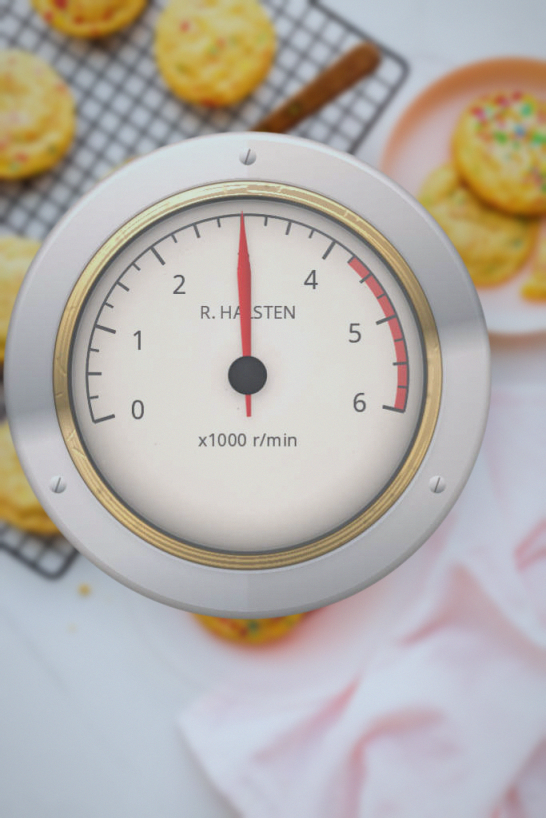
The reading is 3000 (rpm)
